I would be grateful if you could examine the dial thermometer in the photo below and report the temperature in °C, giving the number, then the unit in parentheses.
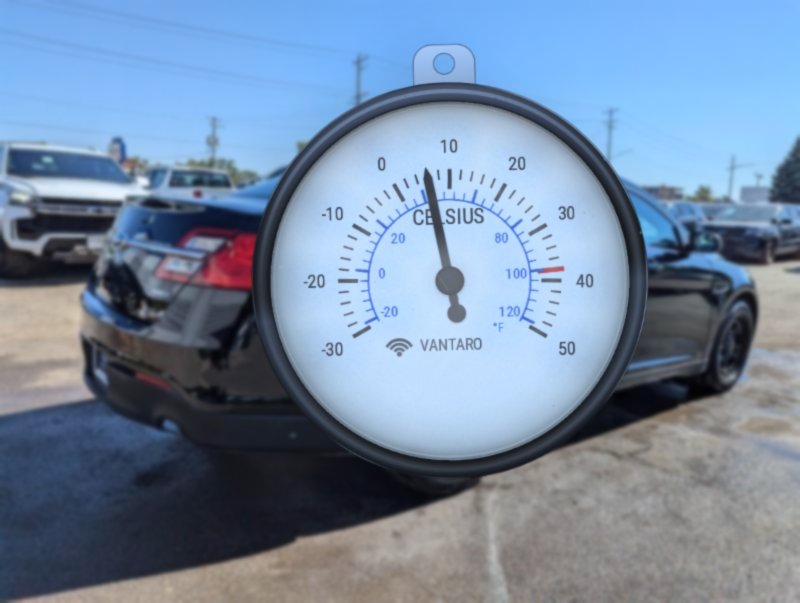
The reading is 6 (°C)
